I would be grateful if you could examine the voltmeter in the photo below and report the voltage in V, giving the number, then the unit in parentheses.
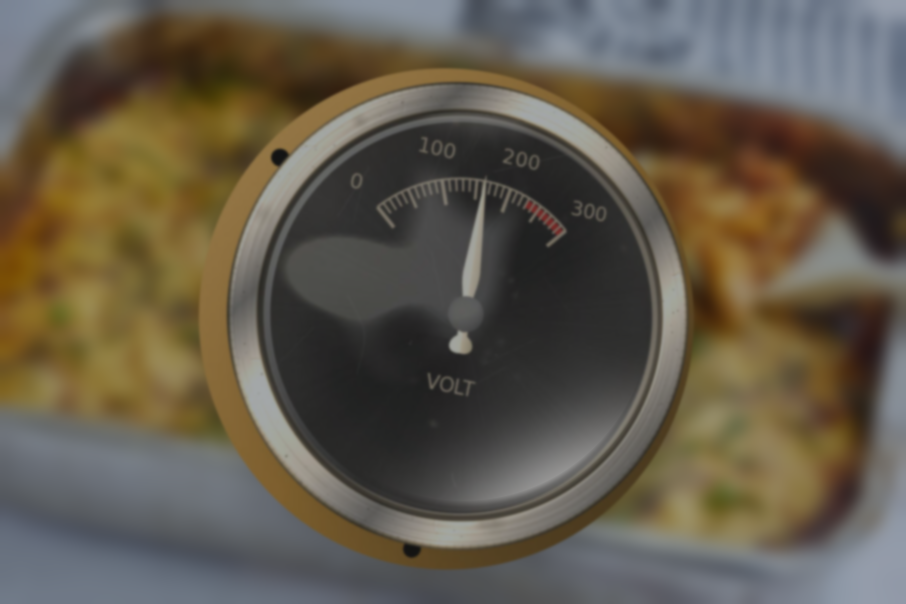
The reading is 160 (V)
